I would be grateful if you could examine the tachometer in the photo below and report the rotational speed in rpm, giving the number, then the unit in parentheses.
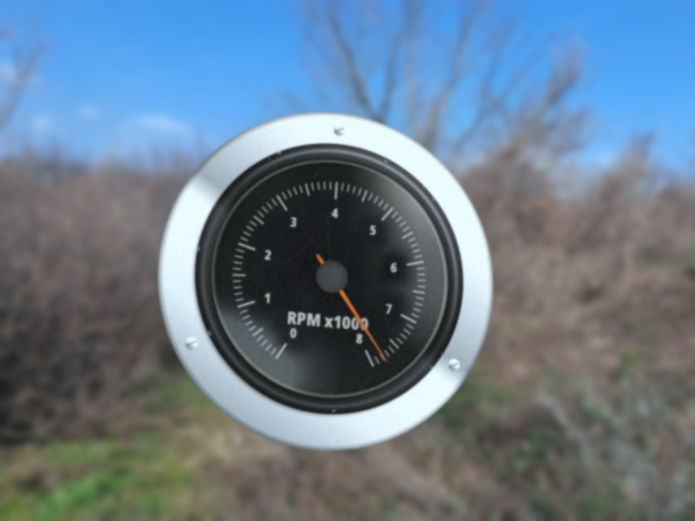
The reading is 7800 (rpm)
